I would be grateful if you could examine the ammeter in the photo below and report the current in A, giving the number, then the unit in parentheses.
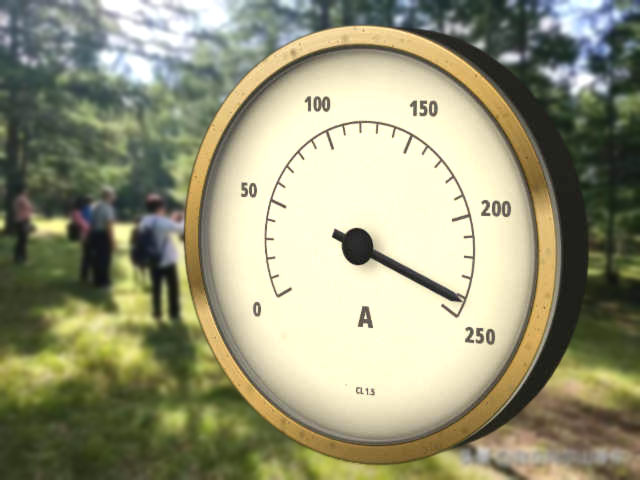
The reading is 240 (A)
